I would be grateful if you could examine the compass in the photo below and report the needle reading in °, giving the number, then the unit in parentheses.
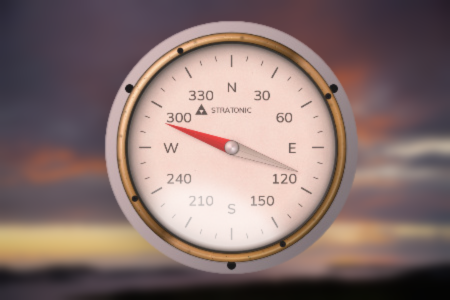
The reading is 290 (°)
